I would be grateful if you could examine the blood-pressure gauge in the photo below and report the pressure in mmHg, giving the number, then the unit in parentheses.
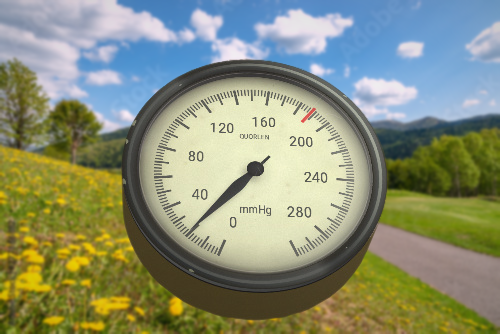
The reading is 20 (mmHg)
